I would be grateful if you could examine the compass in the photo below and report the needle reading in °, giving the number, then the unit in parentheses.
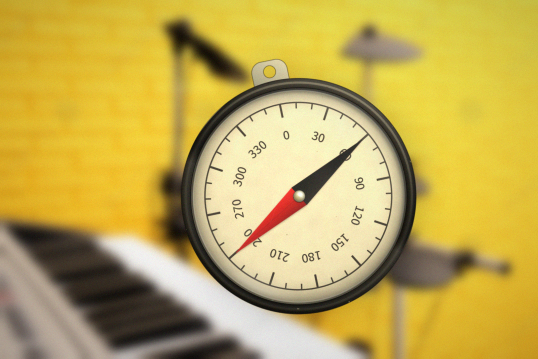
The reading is 240 (°)
